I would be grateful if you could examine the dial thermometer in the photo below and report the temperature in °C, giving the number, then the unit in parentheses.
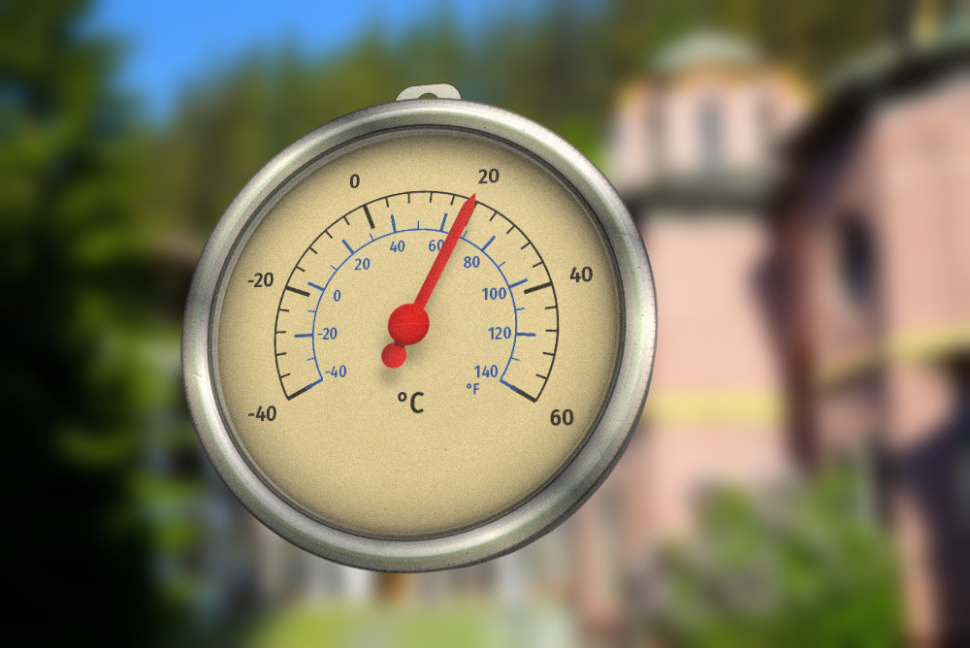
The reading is 20 (°C)
